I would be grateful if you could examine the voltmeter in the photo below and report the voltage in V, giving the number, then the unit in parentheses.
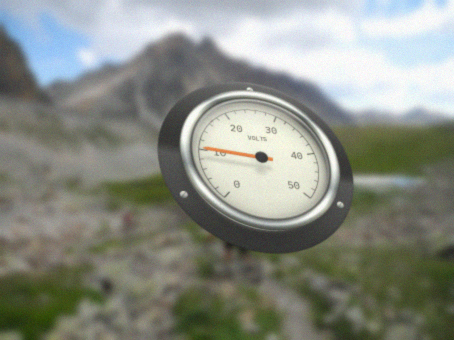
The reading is 10 (V)
